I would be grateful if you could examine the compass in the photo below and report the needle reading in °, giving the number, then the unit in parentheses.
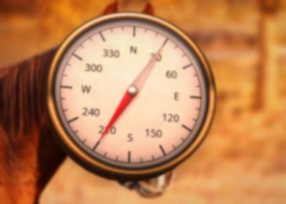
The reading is 210 (°)
